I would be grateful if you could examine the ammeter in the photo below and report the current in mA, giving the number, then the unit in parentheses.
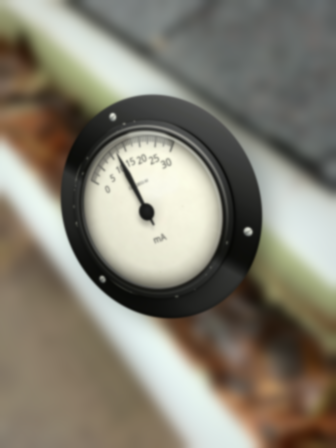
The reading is 12.5 (mA)
